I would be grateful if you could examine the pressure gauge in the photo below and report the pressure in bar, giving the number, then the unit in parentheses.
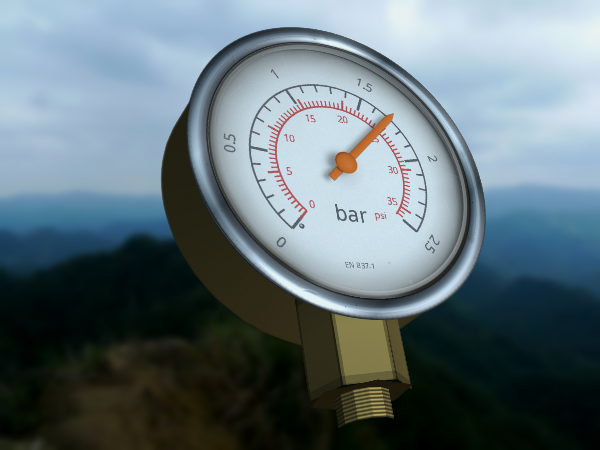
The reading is 1.7 (bar)
